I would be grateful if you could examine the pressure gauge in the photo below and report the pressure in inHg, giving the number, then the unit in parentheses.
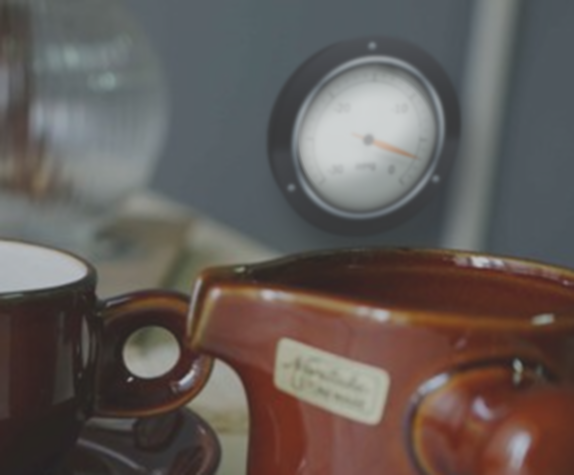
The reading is -3 (inHg)
